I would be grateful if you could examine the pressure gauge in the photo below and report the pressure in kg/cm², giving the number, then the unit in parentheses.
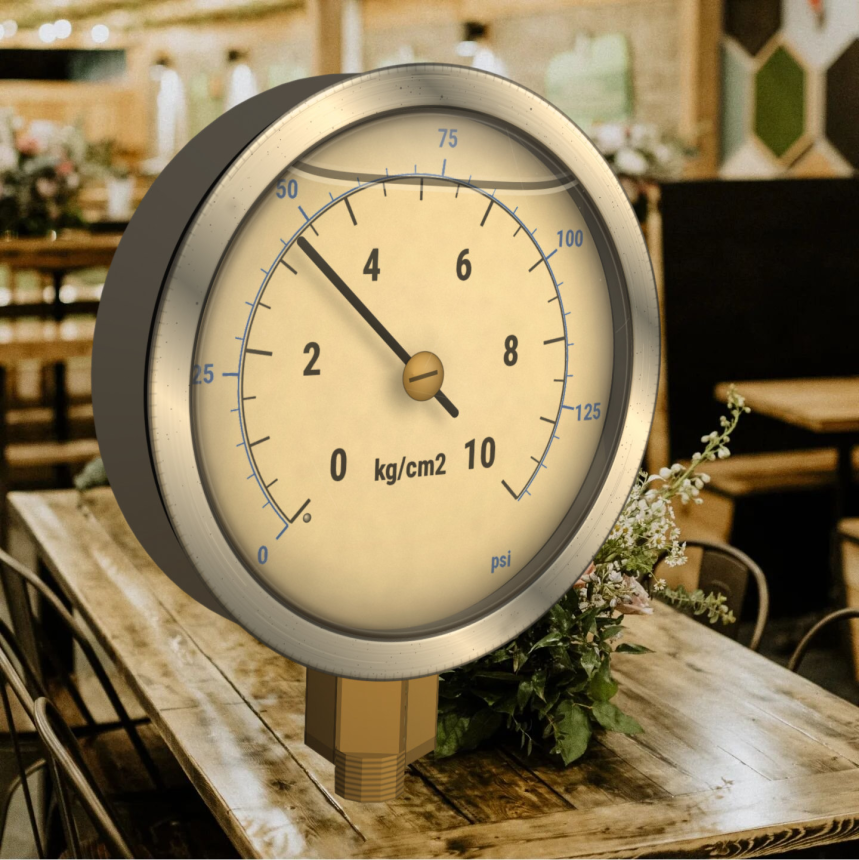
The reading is 3.25 (kg/cm²)
